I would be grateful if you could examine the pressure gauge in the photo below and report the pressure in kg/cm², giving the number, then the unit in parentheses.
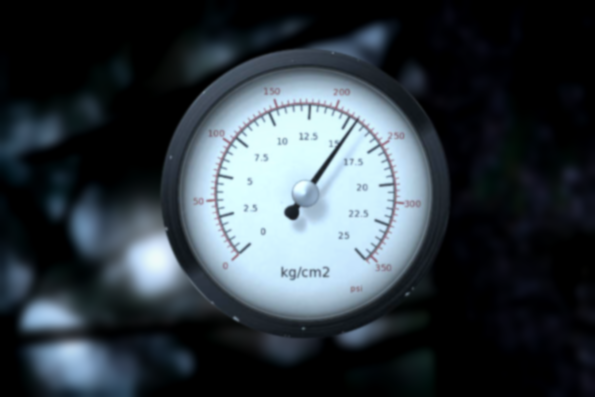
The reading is 15.5 (kg/cm²)
